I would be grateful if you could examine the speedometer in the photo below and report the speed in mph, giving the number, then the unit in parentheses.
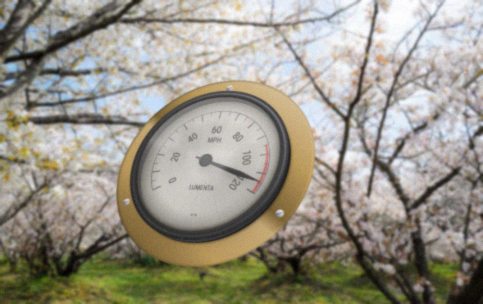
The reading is 115 (mph)
